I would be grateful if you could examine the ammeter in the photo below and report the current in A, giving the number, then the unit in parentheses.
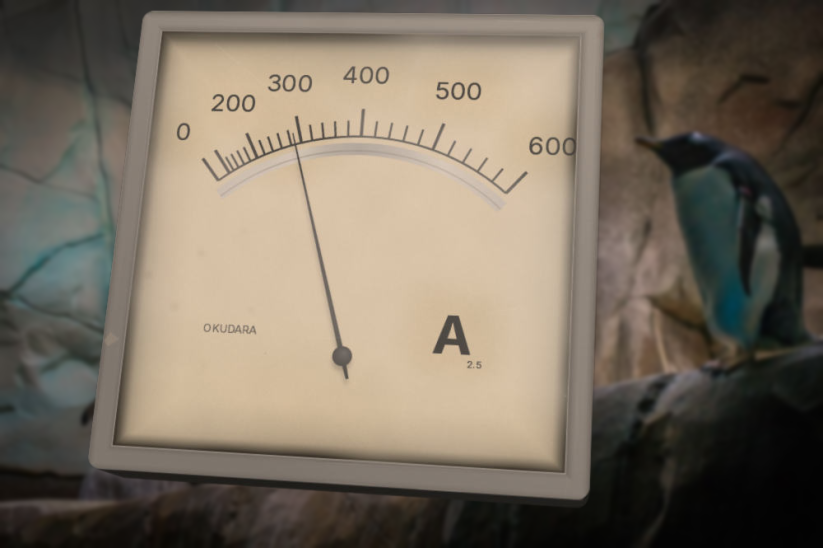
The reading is 290 (A)
